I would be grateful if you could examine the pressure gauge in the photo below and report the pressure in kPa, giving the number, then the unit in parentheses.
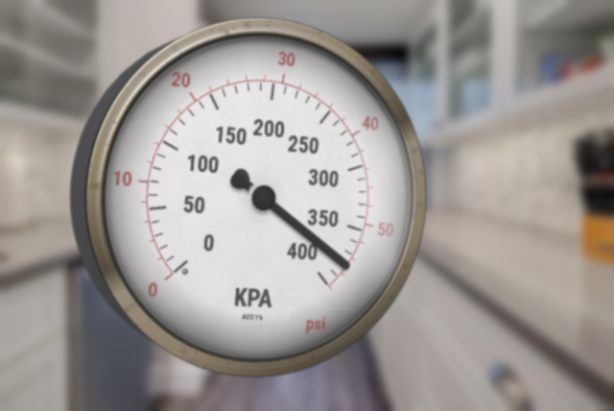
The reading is 380 (kPa)
